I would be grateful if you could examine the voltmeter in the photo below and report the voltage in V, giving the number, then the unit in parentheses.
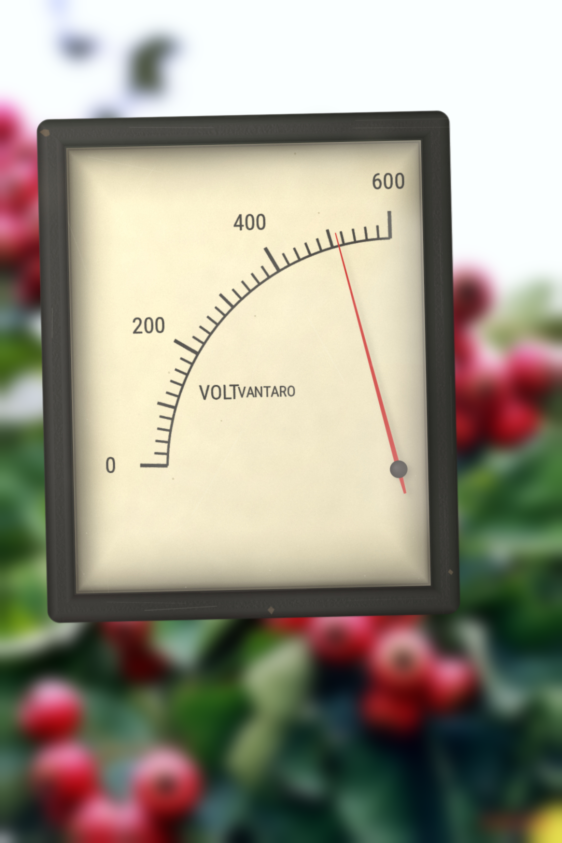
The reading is 510 (V)
